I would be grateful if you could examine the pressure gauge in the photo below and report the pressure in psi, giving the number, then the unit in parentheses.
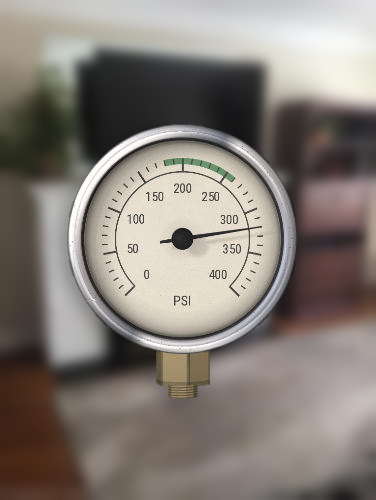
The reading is 320 (psi)
